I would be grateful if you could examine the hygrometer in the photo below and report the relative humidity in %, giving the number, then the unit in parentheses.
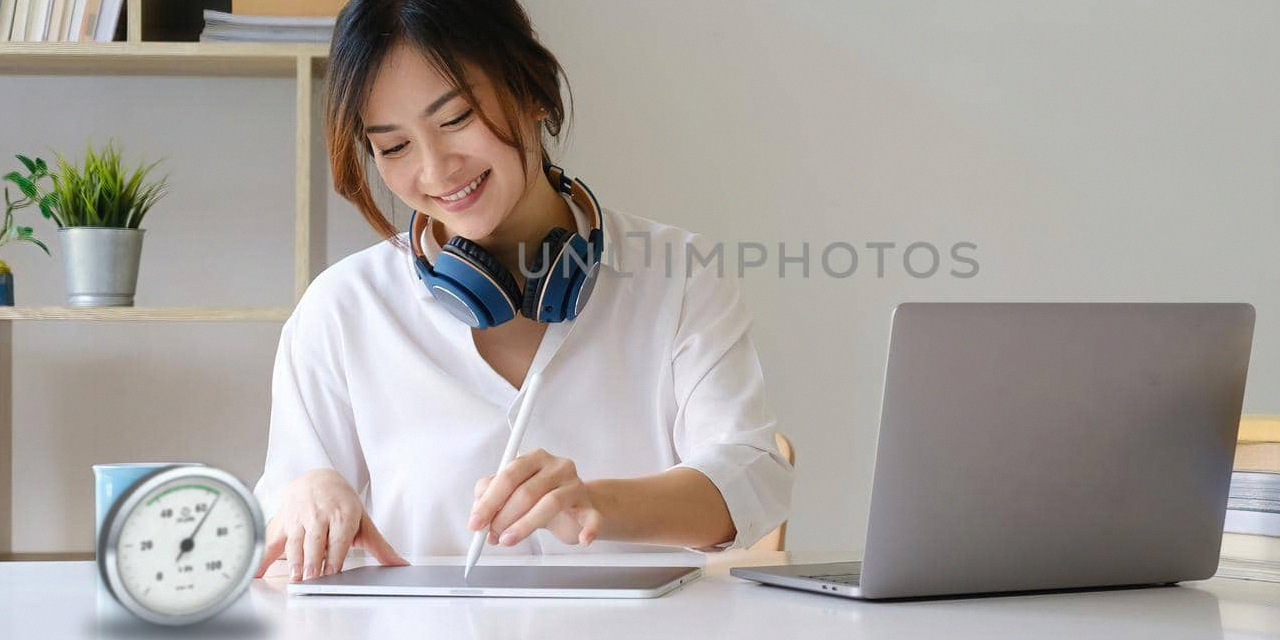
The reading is 64 (%)
